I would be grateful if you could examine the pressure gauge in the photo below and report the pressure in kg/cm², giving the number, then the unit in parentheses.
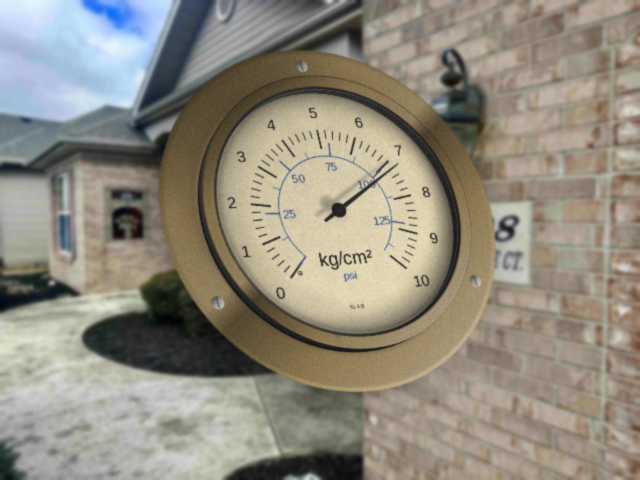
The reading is 7.2 (kg/cm²)
